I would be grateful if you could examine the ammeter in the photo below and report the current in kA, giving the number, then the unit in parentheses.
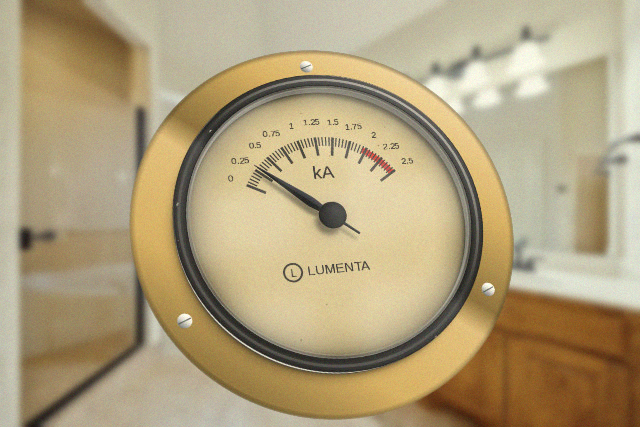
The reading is 0.25 (kA)
